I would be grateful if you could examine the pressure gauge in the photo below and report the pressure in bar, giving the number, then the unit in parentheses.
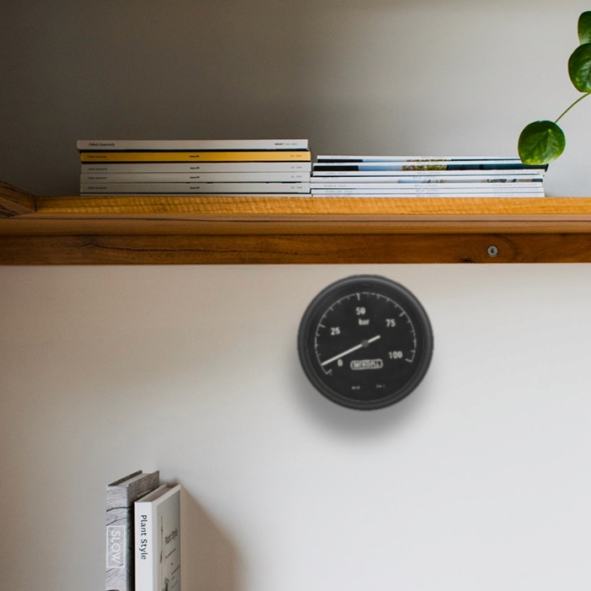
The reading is 5 (bar)
